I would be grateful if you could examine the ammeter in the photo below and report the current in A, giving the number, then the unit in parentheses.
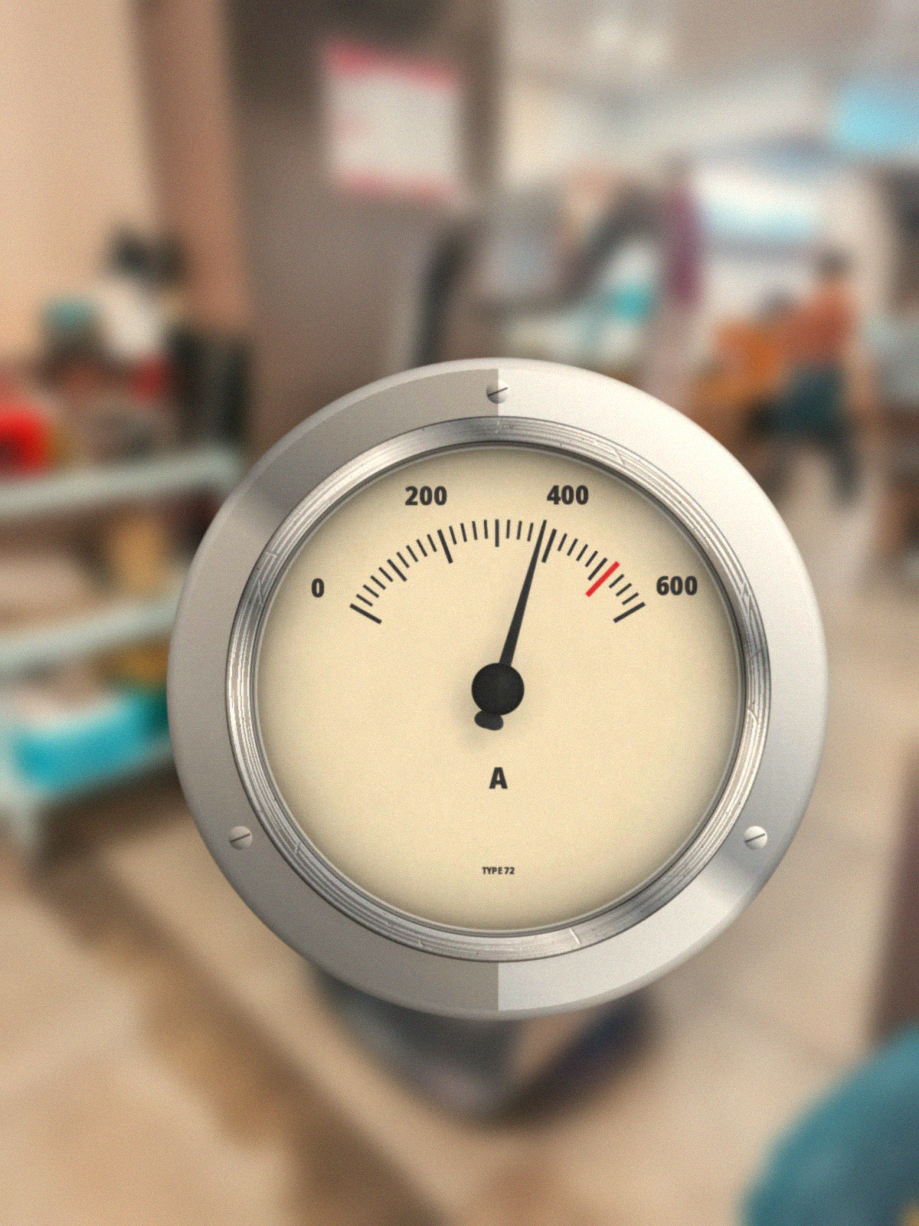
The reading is 380 (A)
